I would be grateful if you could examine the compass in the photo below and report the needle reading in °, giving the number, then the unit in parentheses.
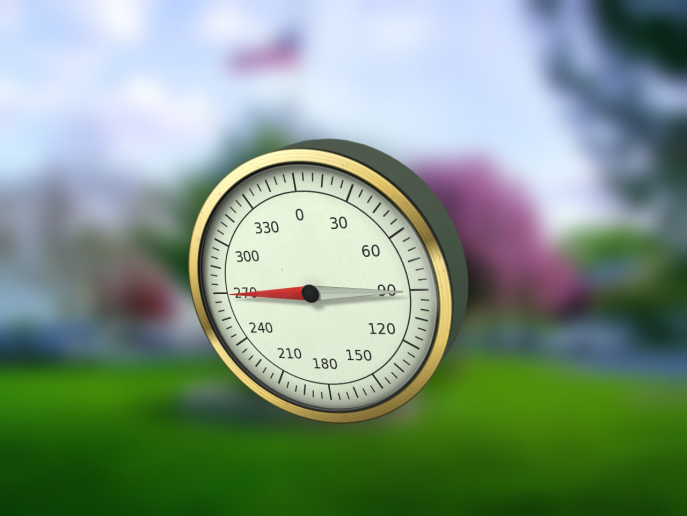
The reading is 270 (°)
